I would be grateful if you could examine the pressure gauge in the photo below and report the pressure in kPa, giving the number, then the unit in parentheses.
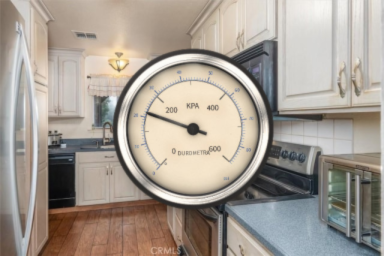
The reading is 150 (kPa)
